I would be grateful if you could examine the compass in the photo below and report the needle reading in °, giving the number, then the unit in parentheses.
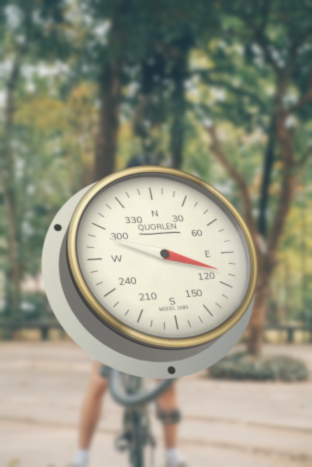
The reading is 110 (°)
